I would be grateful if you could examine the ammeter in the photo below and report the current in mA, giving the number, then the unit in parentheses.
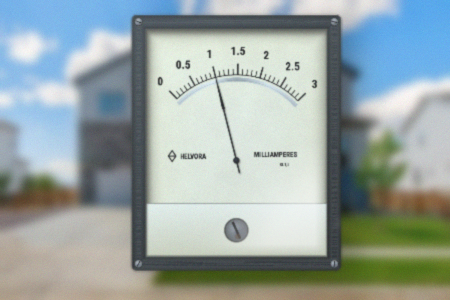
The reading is 1 (mA)
